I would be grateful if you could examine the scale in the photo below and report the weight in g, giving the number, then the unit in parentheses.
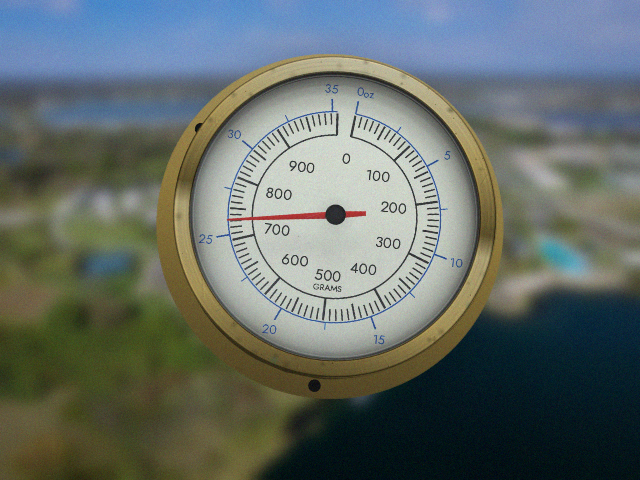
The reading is 730 (g)
